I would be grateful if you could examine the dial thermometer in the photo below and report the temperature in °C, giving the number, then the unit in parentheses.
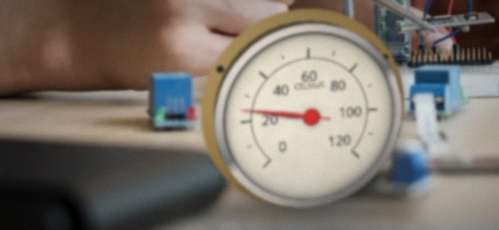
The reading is 25 (°C)
